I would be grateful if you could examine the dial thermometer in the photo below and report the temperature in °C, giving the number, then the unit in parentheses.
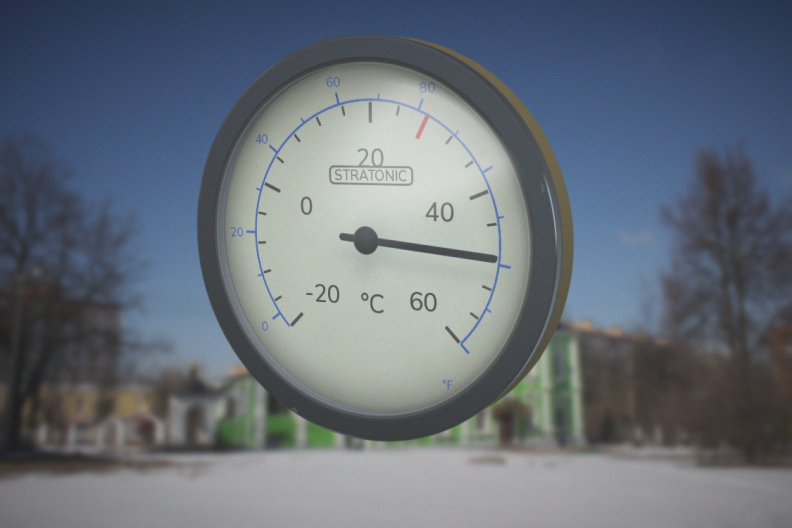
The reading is 48 (°C)
